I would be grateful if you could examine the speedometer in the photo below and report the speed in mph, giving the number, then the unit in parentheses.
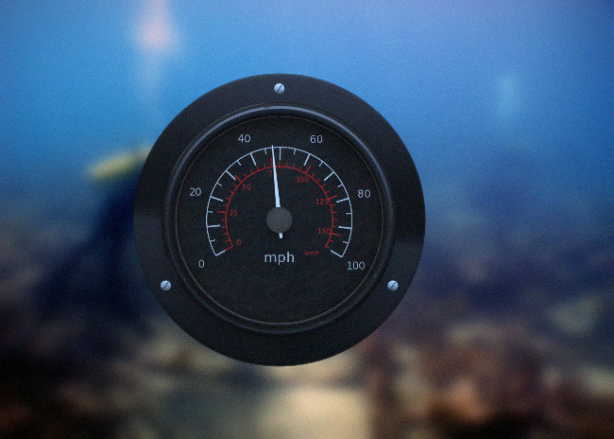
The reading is 47.5 (mph)
